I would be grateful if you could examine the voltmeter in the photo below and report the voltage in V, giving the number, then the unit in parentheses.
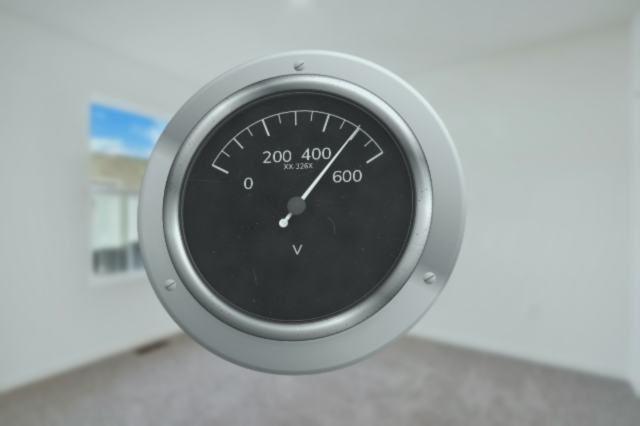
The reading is 500 (V)
